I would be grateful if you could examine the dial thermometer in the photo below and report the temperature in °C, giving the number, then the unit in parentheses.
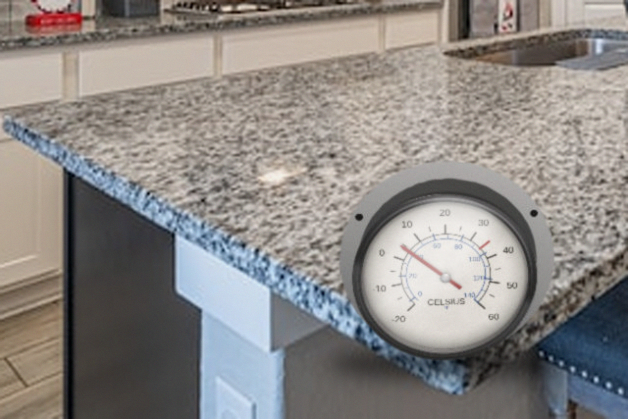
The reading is 5 (°C)
